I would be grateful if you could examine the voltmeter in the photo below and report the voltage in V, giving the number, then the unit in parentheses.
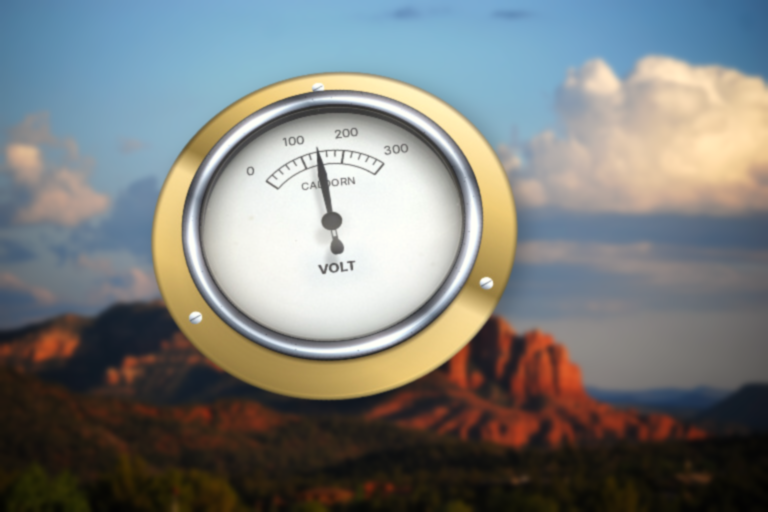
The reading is 140 (V)
